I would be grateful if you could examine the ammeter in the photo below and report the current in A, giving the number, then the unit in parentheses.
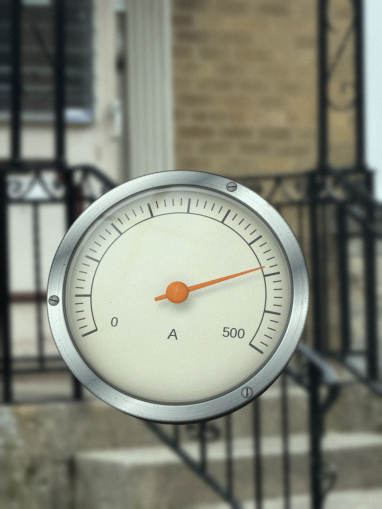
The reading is 390 (A)
